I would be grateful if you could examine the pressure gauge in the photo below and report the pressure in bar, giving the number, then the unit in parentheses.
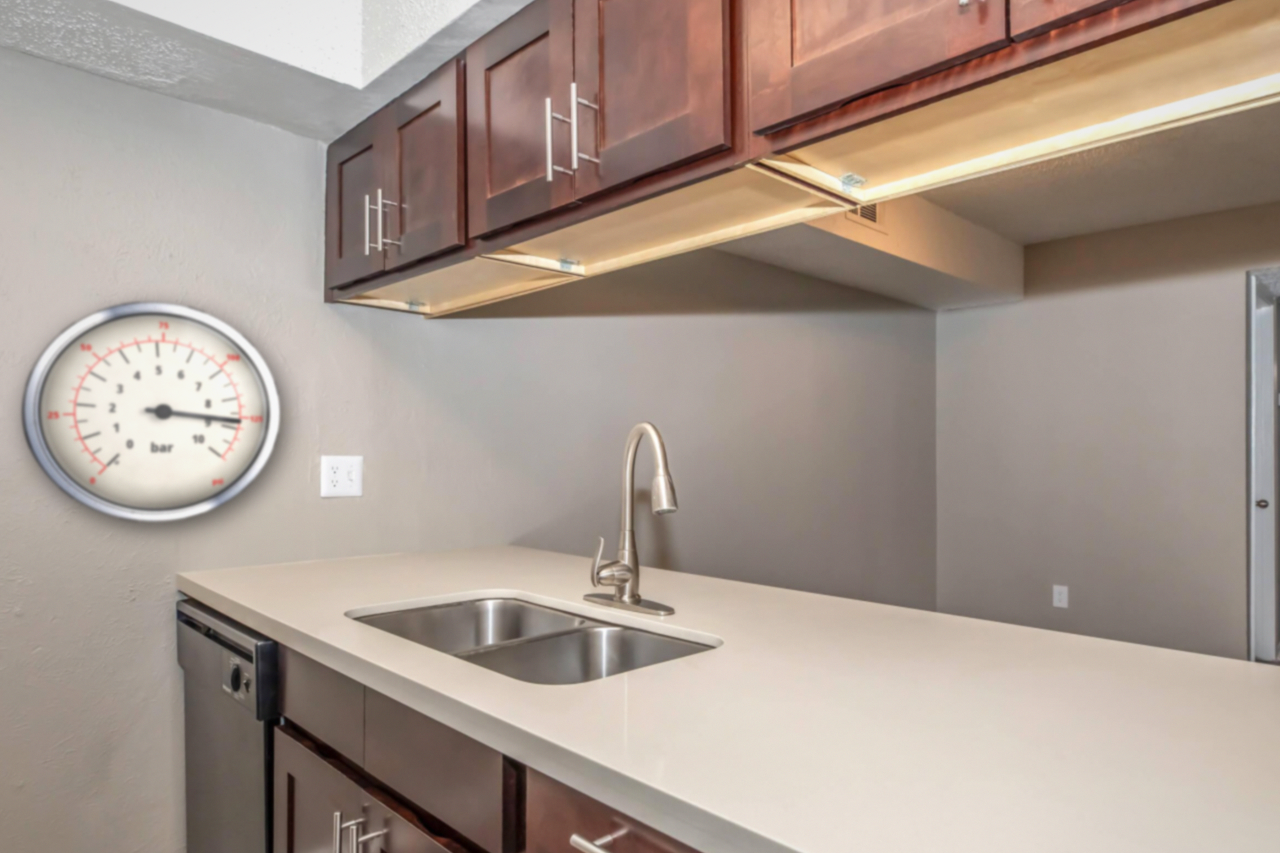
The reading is 8.75 (bar)
